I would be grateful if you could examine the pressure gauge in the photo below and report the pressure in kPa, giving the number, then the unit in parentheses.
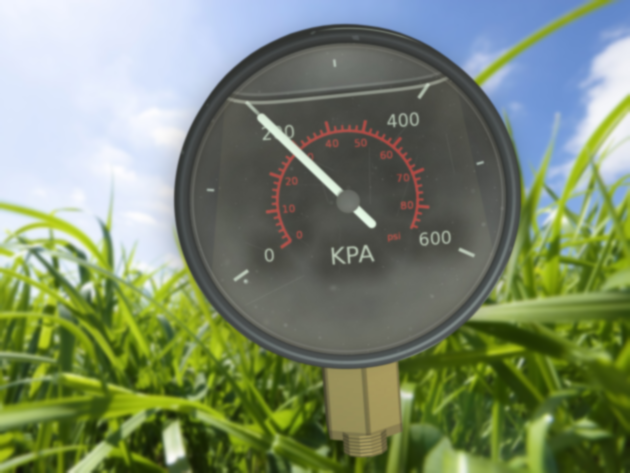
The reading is 200 (kPa)
